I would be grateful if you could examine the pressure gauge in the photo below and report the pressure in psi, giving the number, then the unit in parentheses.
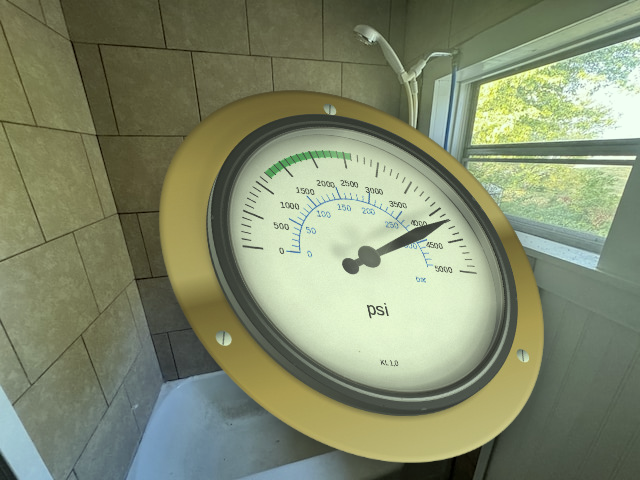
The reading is 4200 (psi)
